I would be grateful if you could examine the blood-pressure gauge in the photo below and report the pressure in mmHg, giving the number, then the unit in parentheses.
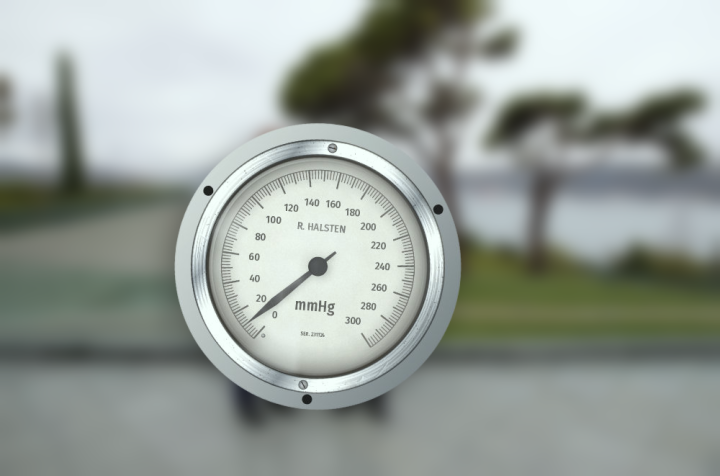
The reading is 10 (mmHg)
